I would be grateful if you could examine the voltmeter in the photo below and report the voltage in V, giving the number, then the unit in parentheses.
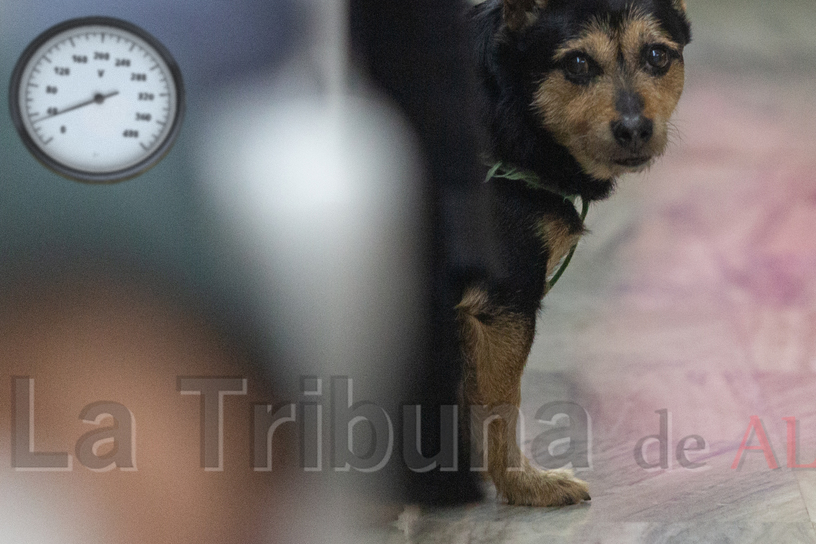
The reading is 30 (V)
